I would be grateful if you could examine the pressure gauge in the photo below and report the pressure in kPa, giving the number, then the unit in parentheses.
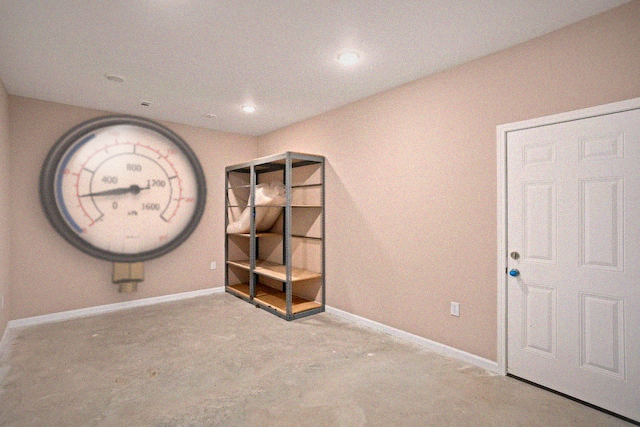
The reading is 200 (kPa)
